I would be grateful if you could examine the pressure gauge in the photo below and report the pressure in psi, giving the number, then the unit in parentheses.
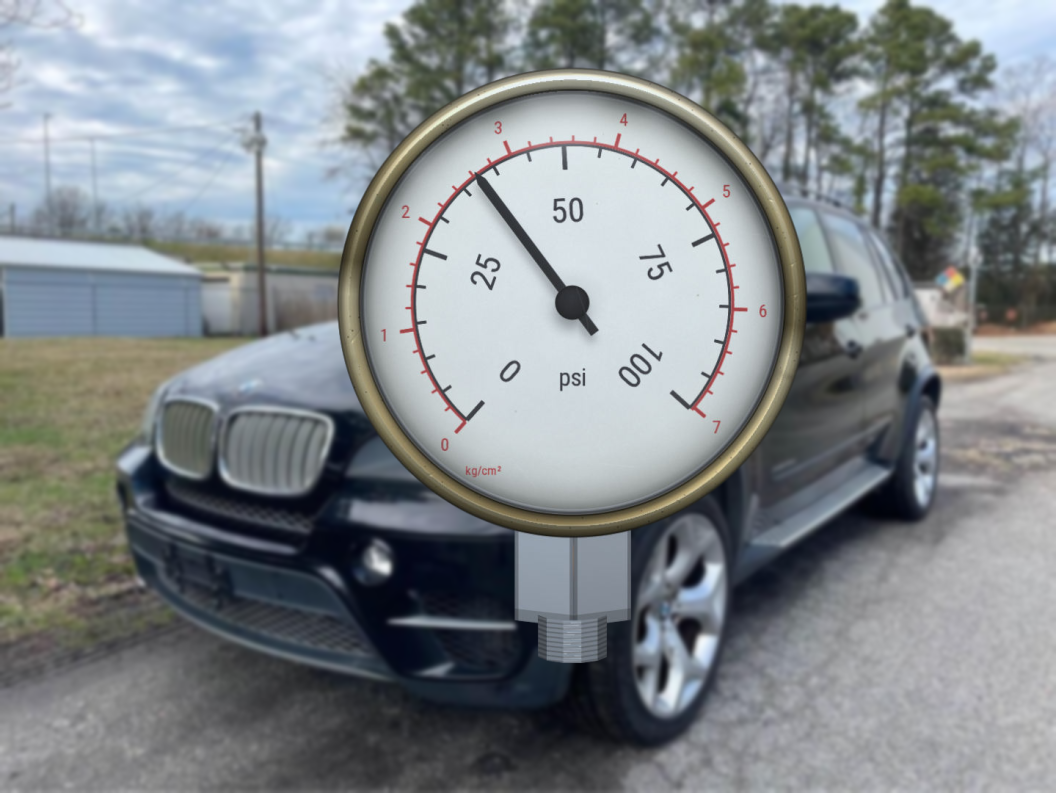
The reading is 37.5 (psi)
